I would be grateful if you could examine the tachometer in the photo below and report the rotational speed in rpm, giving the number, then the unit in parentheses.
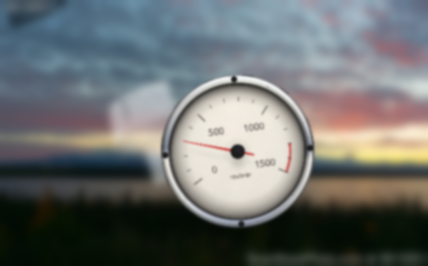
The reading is 300 (rpm)
